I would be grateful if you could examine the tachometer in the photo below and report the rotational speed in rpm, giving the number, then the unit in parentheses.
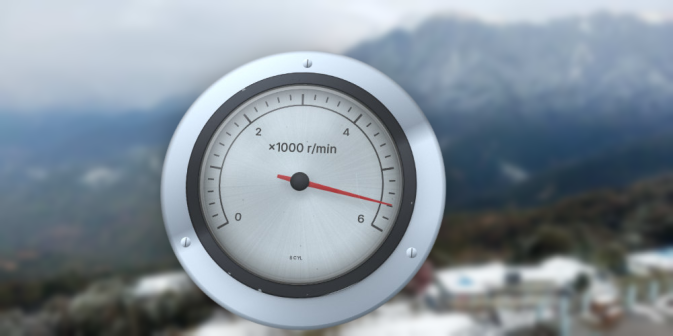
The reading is 5600 (rpm)
